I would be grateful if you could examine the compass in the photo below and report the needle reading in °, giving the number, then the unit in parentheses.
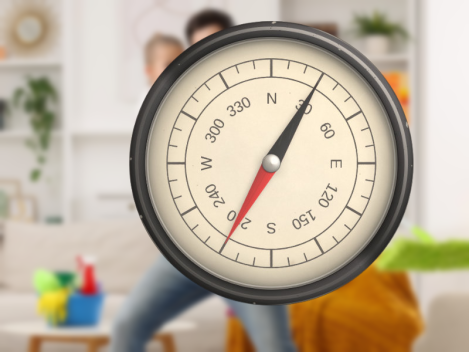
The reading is 210 (°)
